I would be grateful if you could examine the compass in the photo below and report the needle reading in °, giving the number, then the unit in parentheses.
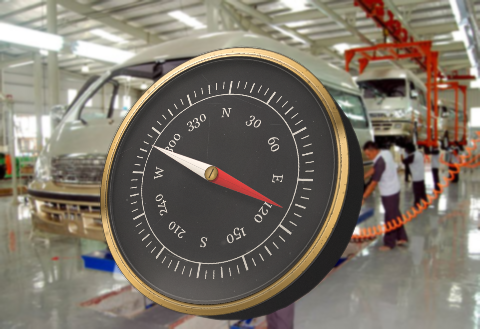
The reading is 110 (°)
